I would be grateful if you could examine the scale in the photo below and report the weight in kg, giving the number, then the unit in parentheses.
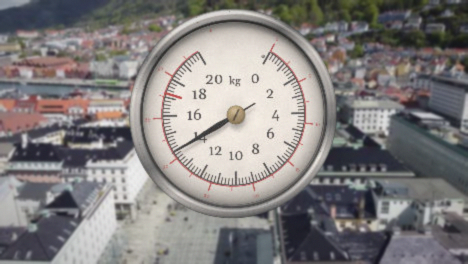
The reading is 14 (kg)
